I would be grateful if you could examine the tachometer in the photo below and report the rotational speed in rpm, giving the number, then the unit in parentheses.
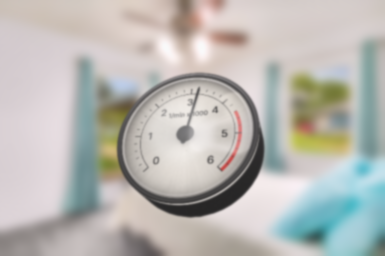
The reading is 3200 (rpm)
